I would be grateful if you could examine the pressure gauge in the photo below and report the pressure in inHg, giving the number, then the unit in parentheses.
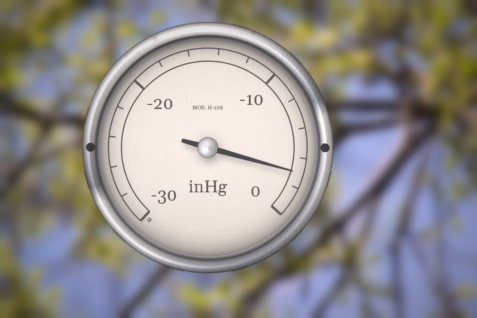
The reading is -3 (inHg)
